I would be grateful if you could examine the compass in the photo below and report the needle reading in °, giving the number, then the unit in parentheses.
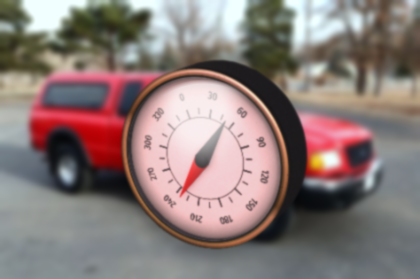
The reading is 232.5 (°)
